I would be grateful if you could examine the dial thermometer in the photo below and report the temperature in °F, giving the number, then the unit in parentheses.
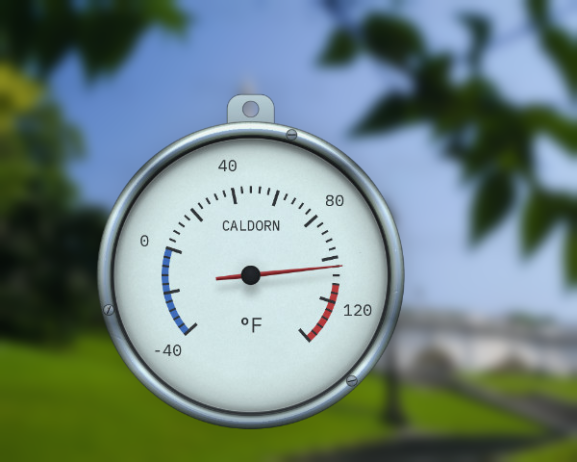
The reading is 104 (°F)
